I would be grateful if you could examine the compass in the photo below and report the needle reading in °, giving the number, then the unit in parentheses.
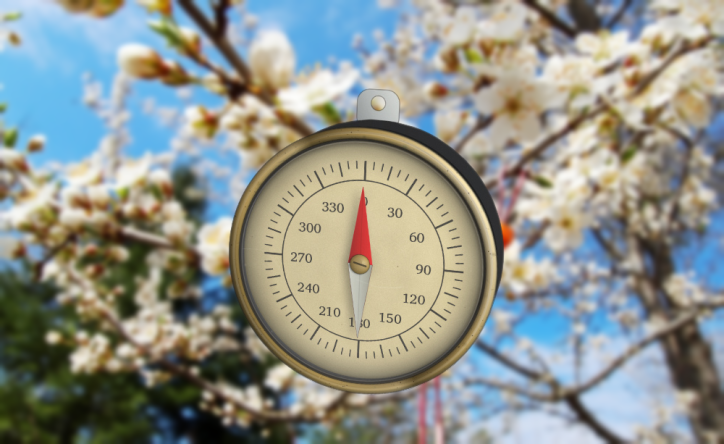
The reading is 0 (°)
